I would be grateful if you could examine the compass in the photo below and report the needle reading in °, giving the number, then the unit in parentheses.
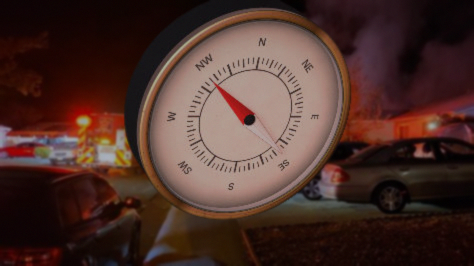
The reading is 310 (°)
